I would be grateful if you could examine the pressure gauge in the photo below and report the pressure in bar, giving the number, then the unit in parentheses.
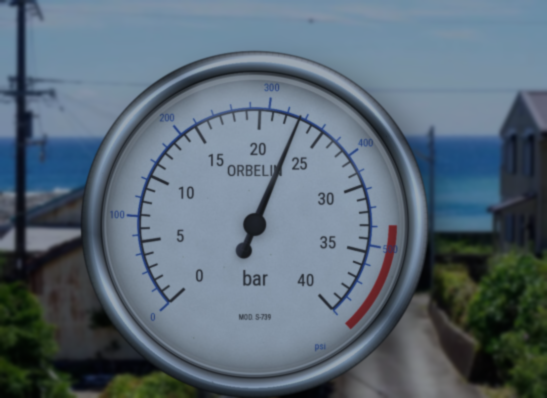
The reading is 23 (bar)
